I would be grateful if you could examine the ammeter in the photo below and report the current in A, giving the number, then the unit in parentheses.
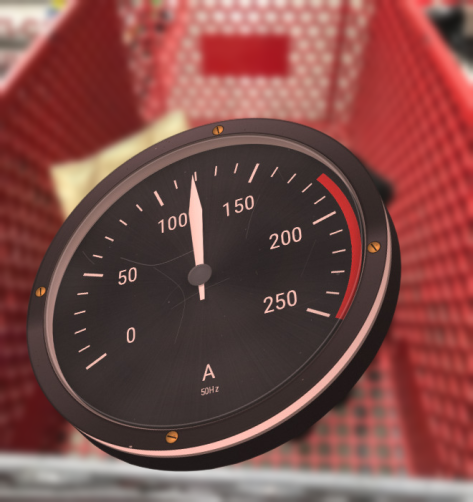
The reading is 120 (A)
